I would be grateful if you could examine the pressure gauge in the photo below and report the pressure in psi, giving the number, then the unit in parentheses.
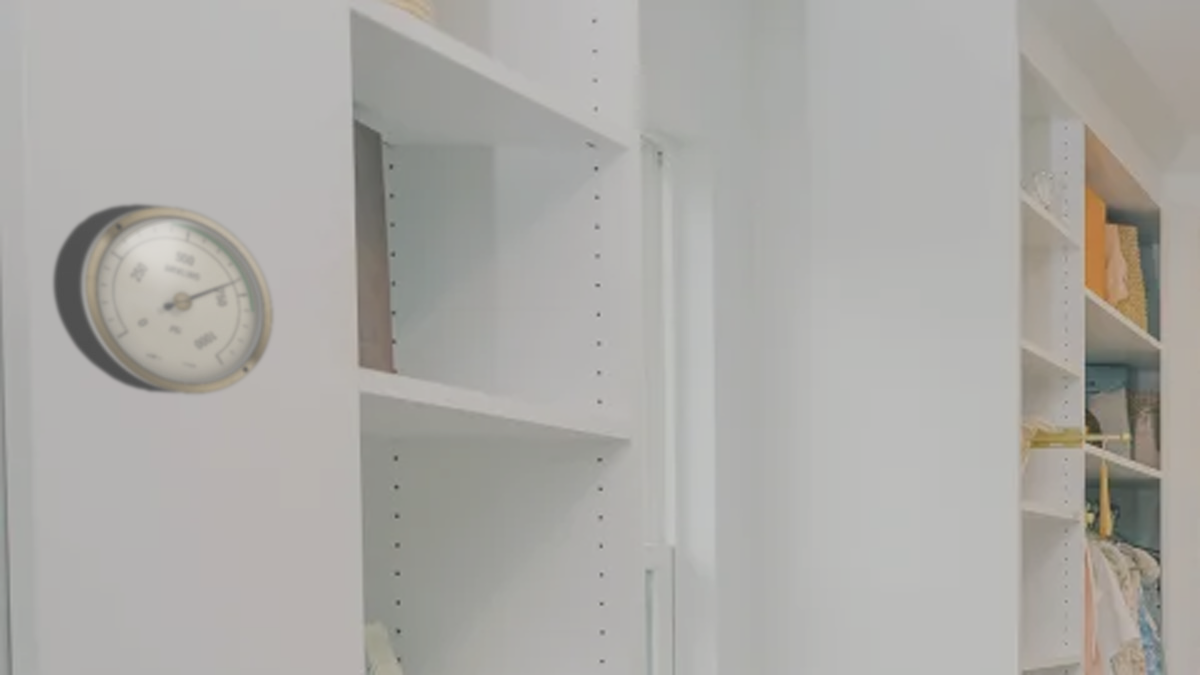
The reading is 700 (psi)
